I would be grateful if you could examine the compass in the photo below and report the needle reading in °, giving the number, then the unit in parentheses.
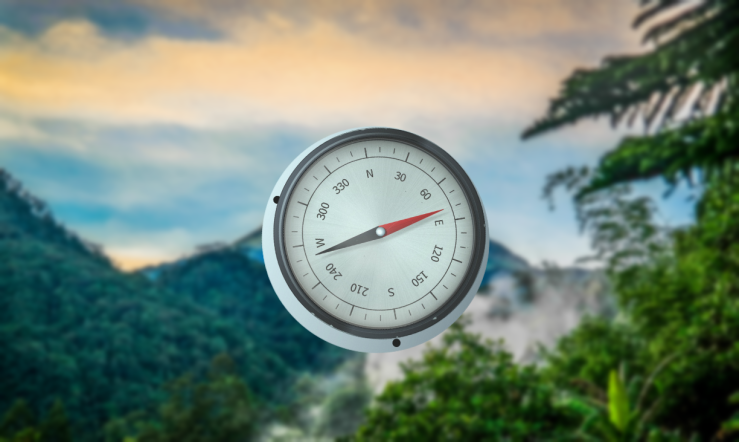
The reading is 80 (°)
